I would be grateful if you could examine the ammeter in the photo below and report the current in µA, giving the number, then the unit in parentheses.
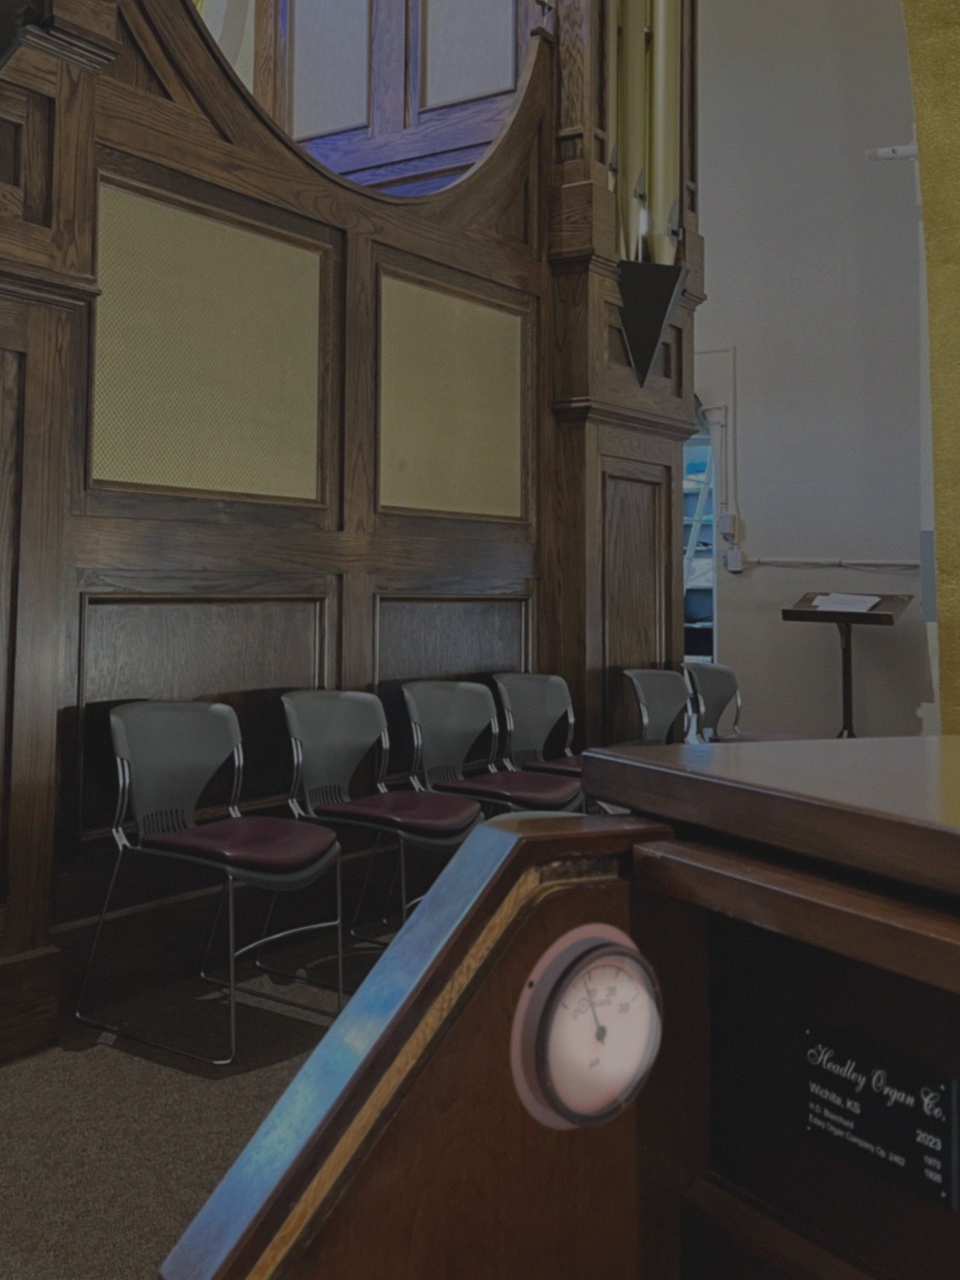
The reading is 7.5 (µA)
